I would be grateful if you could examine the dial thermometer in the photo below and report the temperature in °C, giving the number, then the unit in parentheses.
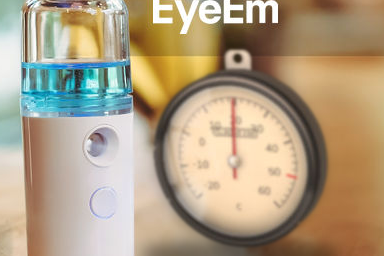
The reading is 20 (°C)
